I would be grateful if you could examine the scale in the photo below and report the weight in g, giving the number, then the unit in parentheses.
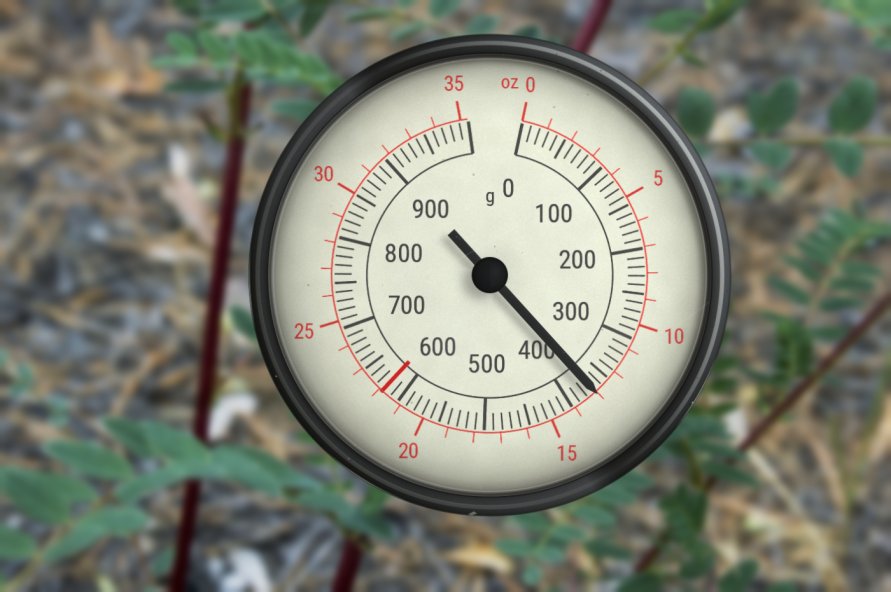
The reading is 370 (g)
